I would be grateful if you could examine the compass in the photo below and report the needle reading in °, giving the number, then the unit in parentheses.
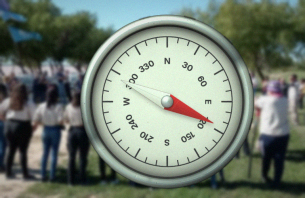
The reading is 115 (°)
